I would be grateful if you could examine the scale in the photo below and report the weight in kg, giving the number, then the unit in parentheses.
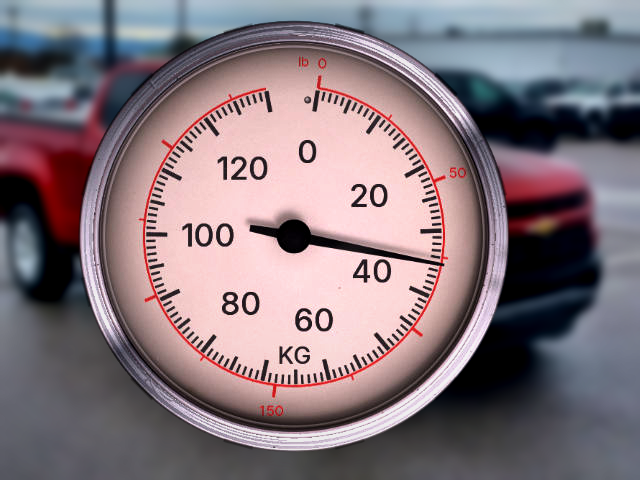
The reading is 35 (kg)
